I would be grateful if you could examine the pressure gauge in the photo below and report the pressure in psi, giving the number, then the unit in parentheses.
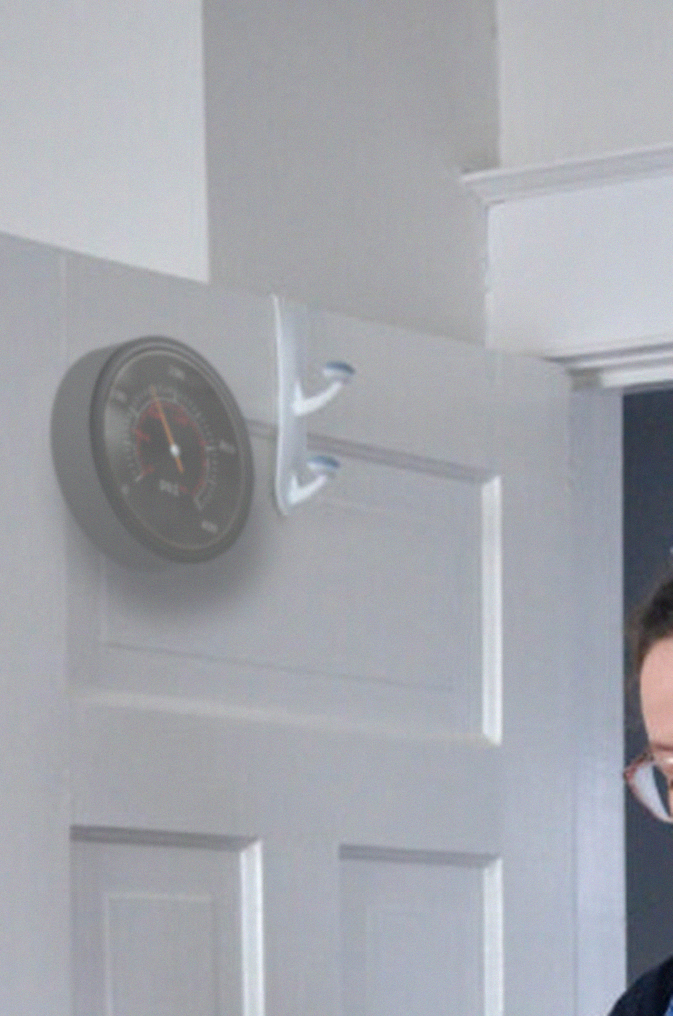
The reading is 150 (psi)
